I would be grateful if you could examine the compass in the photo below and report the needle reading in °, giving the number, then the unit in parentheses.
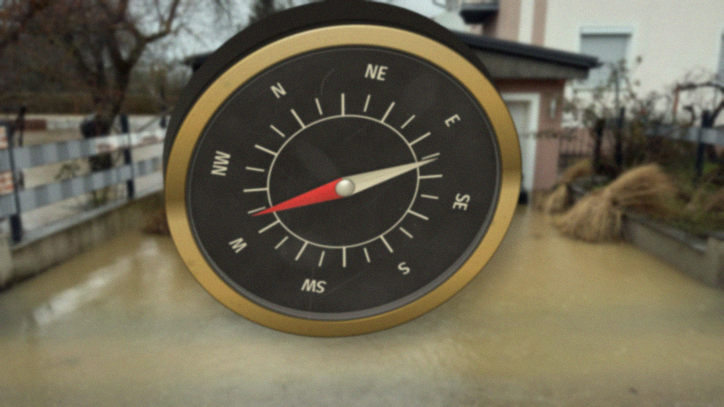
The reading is 285 (°)
